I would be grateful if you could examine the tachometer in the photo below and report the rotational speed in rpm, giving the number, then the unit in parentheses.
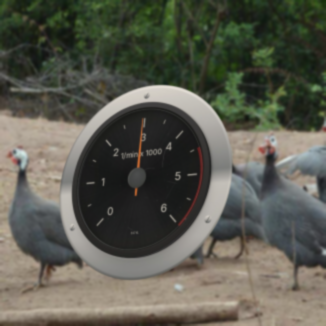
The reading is 3000 (rpm)
